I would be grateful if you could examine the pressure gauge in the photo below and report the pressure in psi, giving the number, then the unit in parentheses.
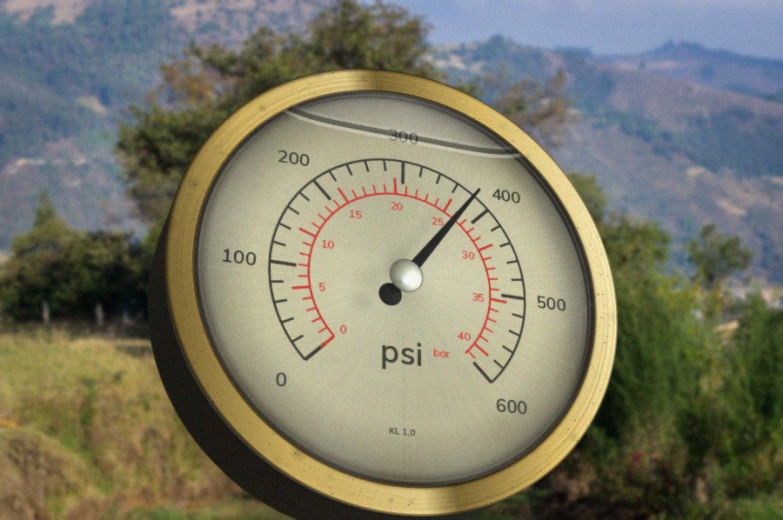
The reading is 380 (psi)
